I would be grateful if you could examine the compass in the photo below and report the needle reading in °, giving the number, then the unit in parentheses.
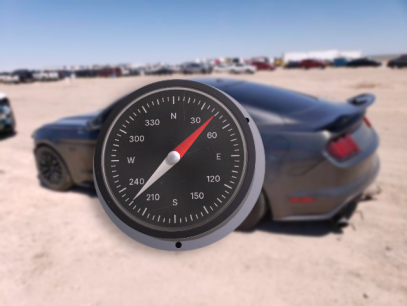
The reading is 45 (°)
